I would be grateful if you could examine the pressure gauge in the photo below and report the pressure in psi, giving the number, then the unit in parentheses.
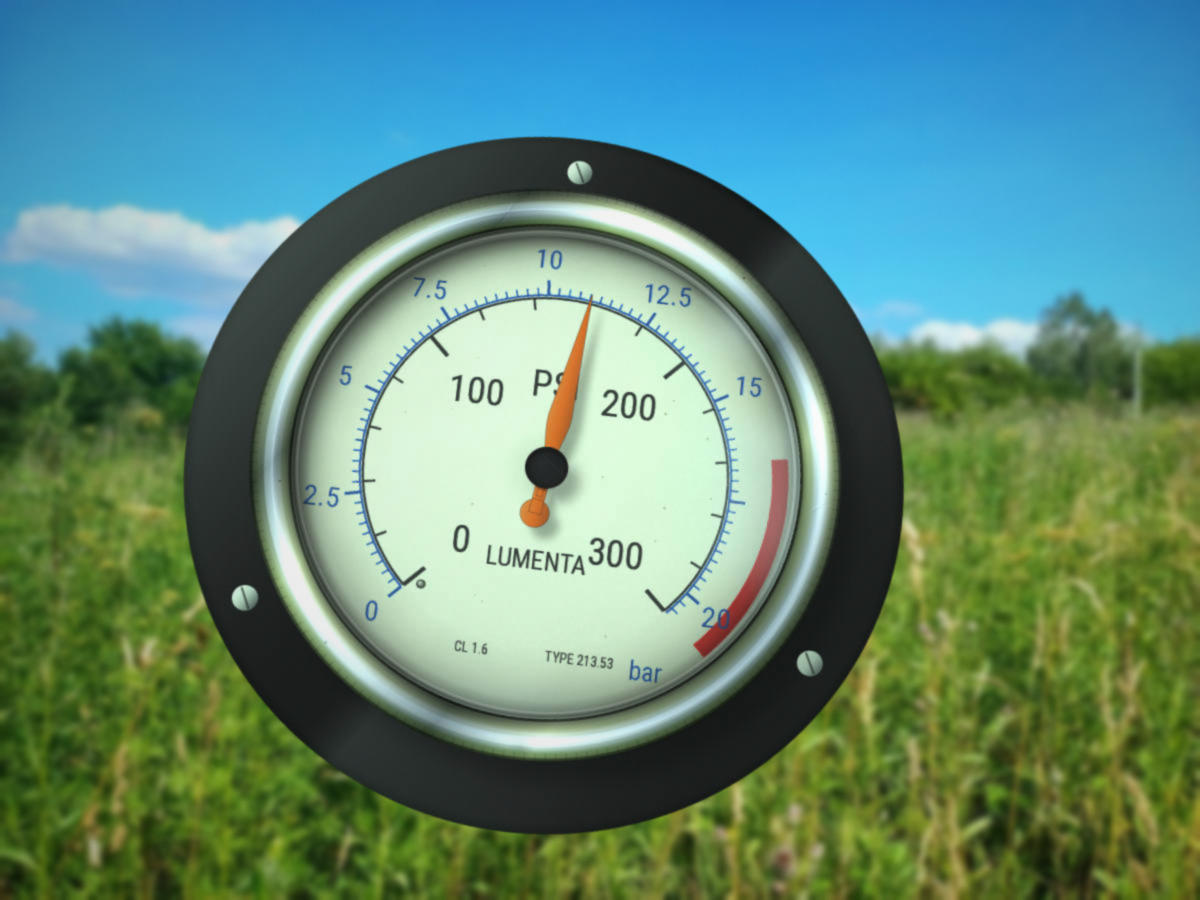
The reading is 160 (psi)
